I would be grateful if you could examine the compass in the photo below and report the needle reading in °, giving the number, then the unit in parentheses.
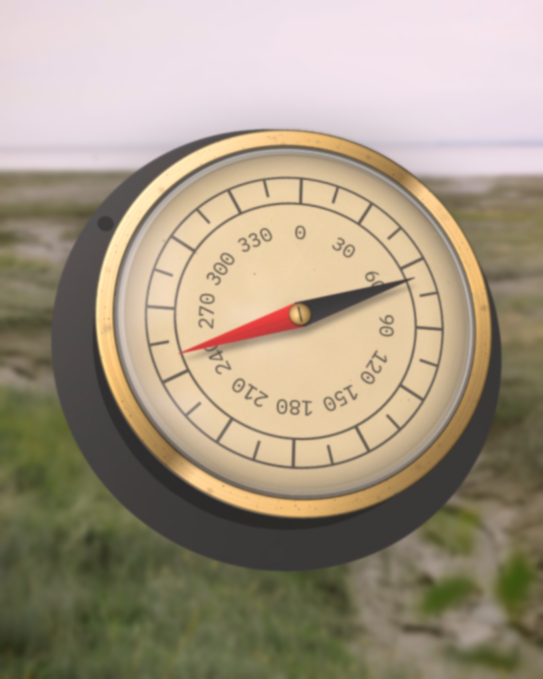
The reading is 247.5 (°)
